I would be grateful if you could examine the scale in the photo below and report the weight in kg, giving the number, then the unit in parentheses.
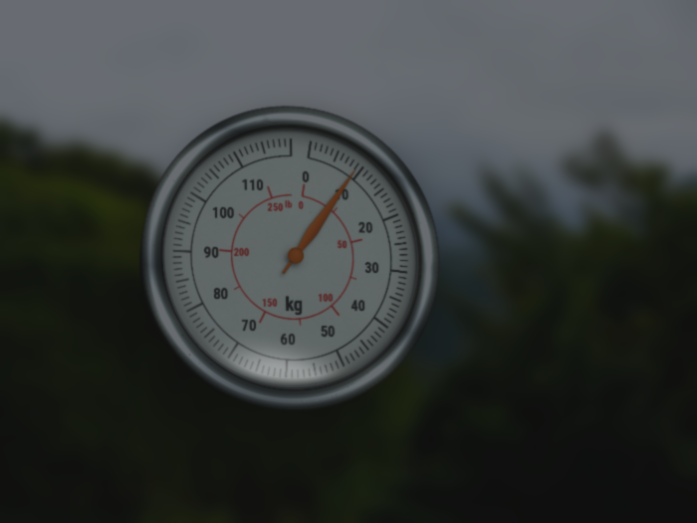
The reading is 9 (kg)
